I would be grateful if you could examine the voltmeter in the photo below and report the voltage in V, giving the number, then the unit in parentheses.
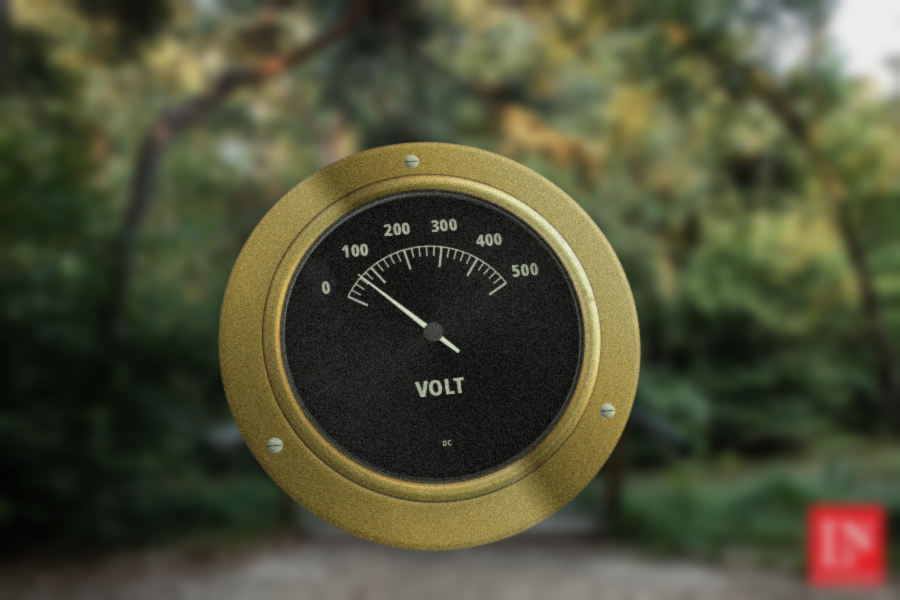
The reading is 60 (V)
